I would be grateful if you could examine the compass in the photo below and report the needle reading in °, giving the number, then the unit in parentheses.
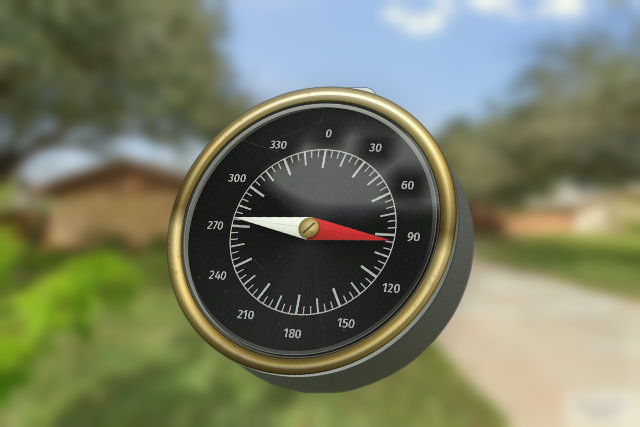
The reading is 95 (°)
